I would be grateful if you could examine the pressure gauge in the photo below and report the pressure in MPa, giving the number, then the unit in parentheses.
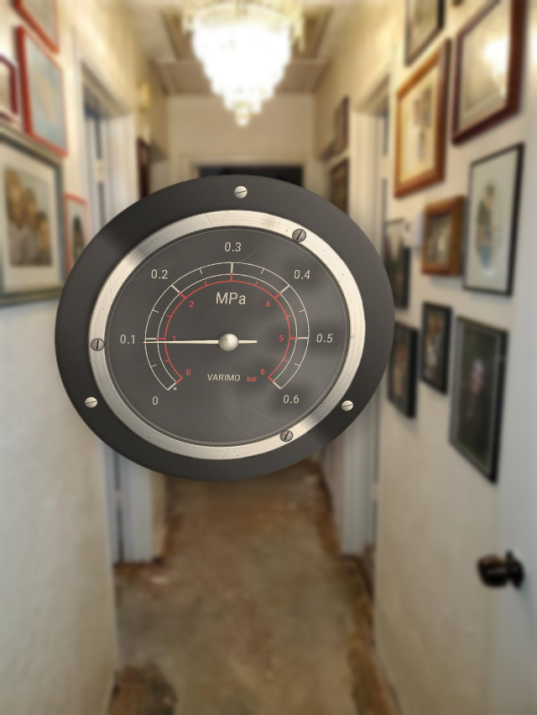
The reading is 0.1 (MPa)
